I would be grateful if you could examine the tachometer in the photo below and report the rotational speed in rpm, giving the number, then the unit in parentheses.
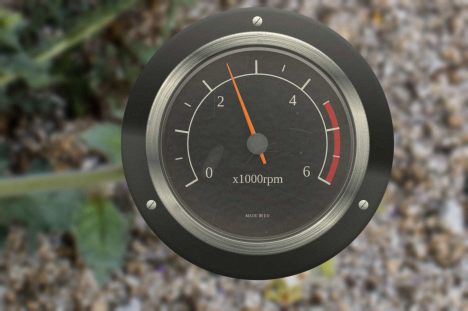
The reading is 2500 (rpm)
